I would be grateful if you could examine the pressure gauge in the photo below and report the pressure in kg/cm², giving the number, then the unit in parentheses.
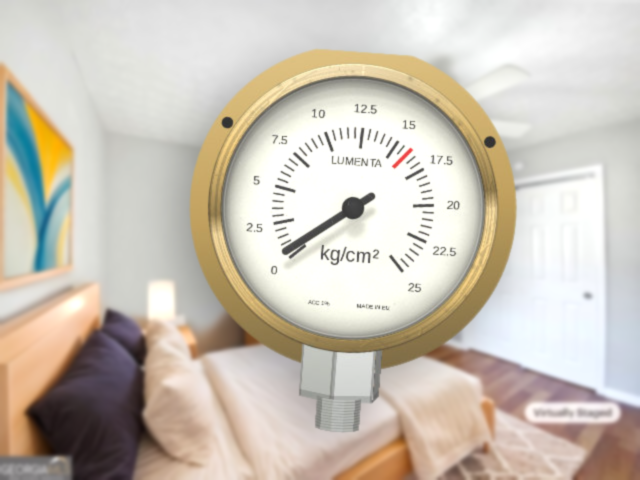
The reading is 0.5 (kg/cm²)
